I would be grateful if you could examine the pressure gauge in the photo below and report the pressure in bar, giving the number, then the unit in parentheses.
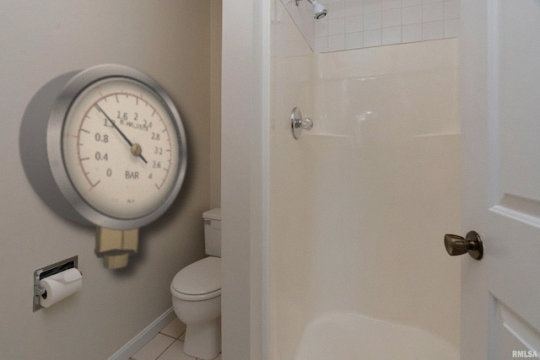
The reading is 1.2 (bar)
